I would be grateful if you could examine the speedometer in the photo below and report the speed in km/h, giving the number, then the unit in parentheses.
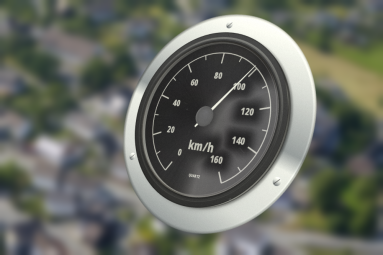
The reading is 100 (km/h)
